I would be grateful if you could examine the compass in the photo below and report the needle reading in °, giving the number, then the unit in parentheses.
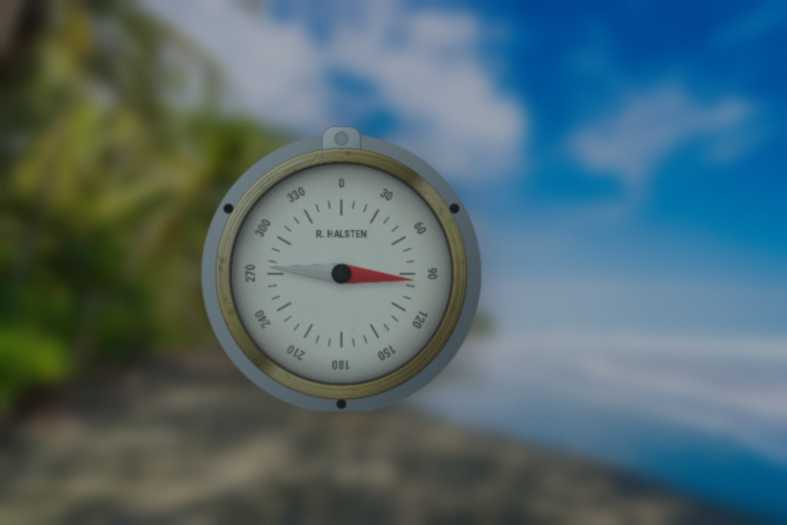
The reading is 95 (°)
